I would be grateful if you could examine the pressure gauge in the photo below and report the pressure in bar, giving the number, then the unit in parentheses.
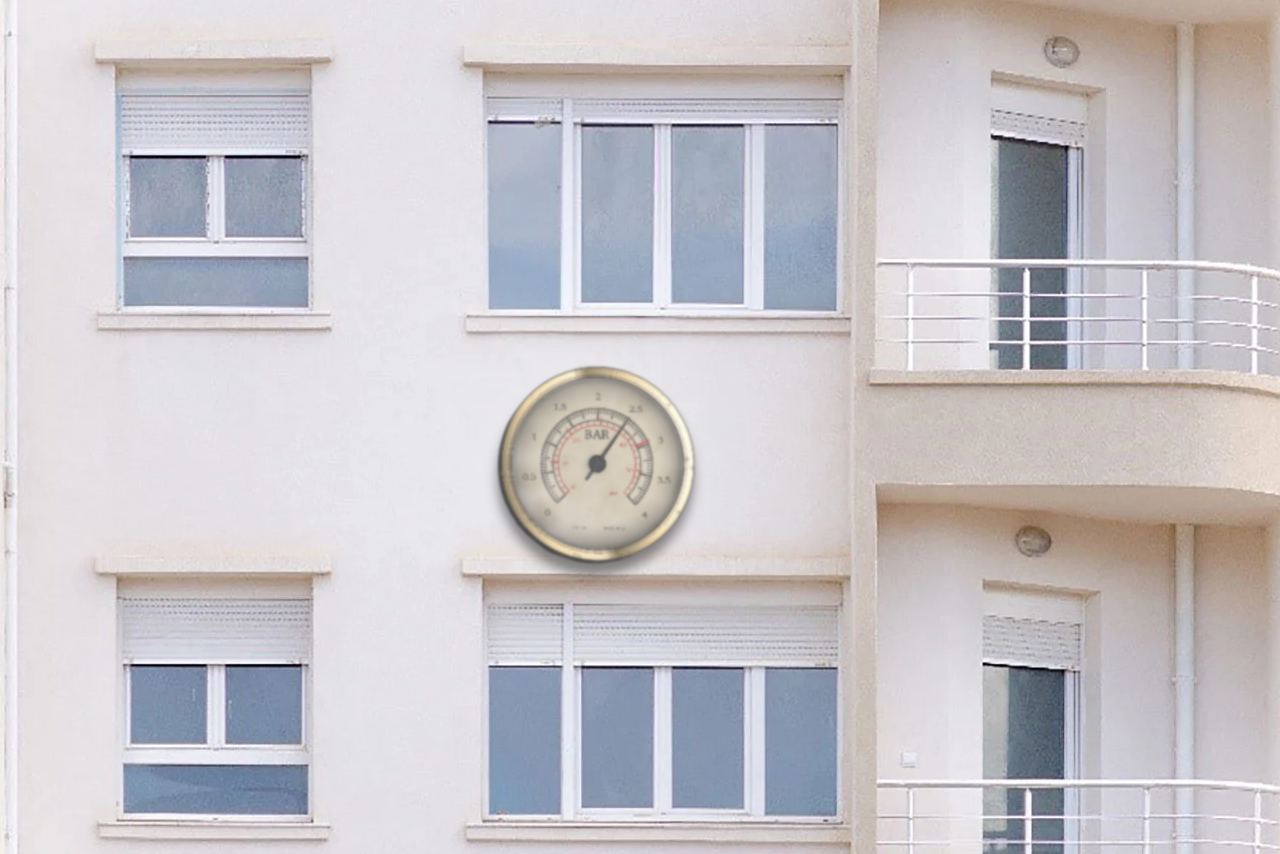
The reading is 2.5 (bar)
